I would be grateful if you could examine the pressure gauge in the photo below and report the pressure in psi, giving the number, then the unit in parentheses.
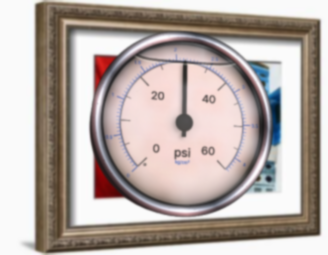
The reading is 30 (psi)
